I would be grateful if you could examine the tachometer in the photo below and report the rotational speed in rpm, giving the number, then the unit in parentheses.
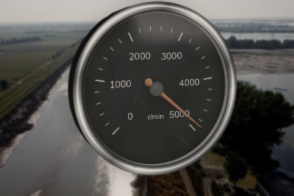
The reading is 4900 (rpm)
